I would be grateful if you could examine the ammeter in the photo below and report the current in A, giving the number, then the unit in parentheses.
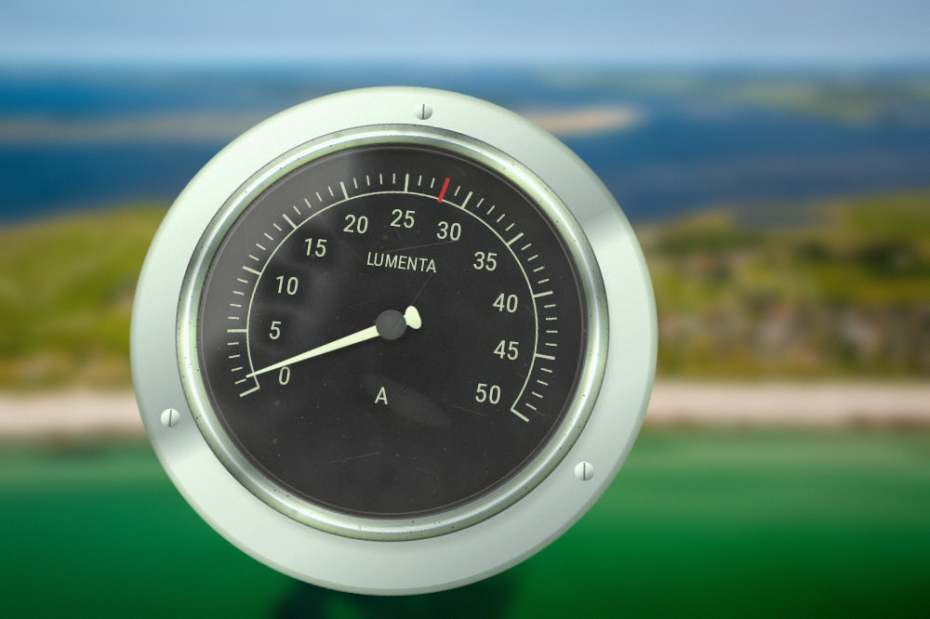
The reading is 1 (A)
